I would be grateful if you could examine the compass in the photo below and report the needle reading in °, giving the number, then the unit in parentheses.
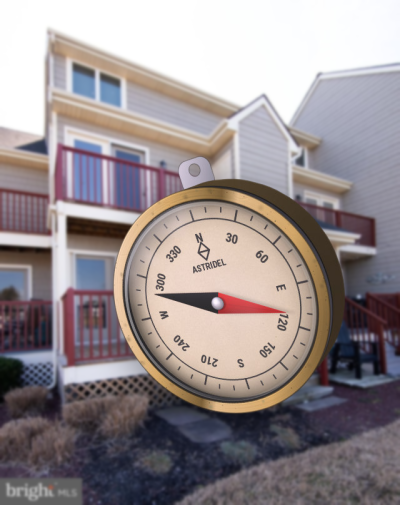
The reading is 110 (°)
